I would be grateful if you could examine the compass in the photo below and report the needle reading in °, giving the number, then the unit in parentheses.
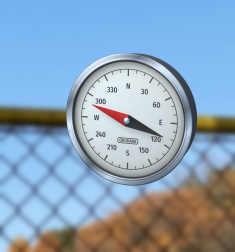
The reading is 290 (°)
